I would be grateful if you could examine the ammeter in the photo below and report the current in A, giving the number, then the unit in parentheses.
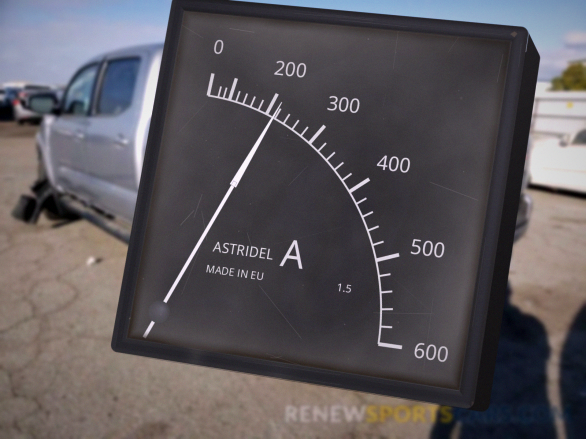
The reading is 220 (A)
